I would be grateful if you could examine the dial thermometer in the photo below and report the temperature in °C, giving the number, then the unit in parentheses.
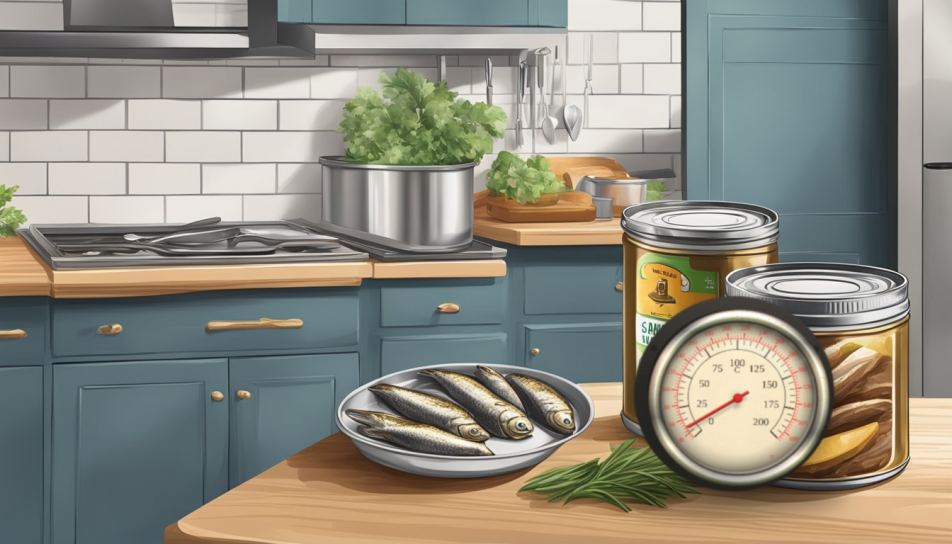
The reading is 10 (°C)
